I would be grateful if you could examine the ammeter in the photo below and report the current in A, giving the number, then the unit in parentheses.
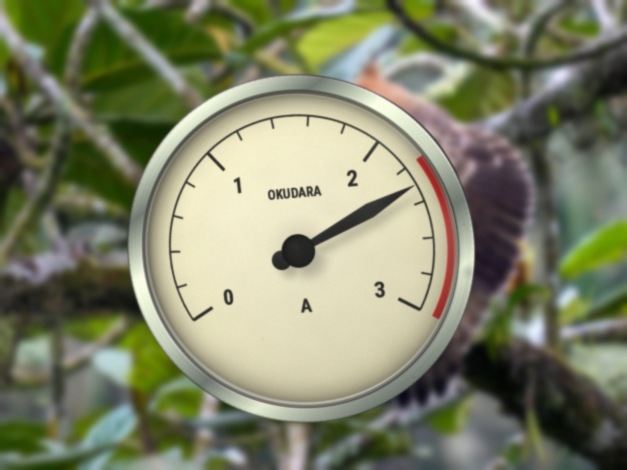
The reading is 2.3 (A)
